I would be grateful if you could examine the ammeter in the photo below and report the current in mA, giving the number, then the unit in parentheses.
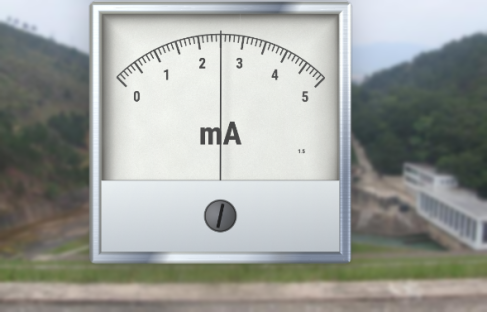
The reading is 2.5 (mA)
